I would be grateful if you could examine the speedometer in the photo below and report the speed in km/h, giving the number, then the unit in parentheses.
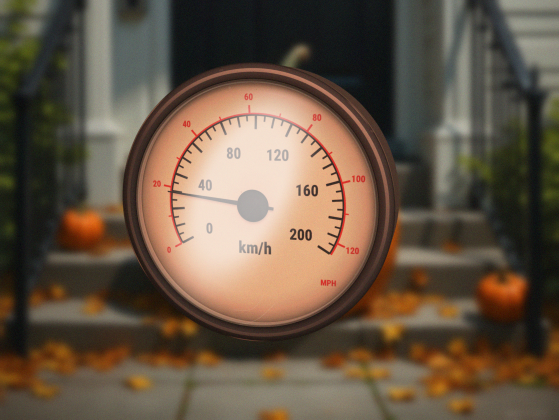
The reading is 30 (km/h)
